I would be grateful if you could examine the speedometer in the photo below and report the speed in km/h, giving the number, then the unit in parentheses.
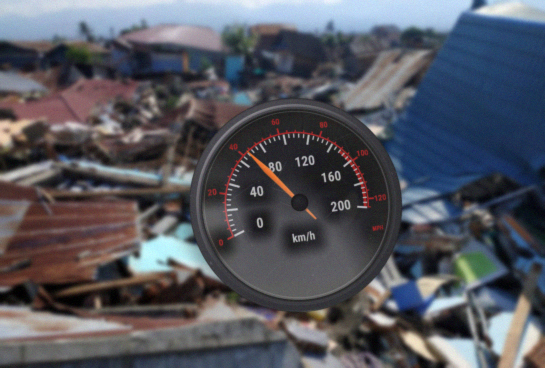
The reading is 68 (km/h)
